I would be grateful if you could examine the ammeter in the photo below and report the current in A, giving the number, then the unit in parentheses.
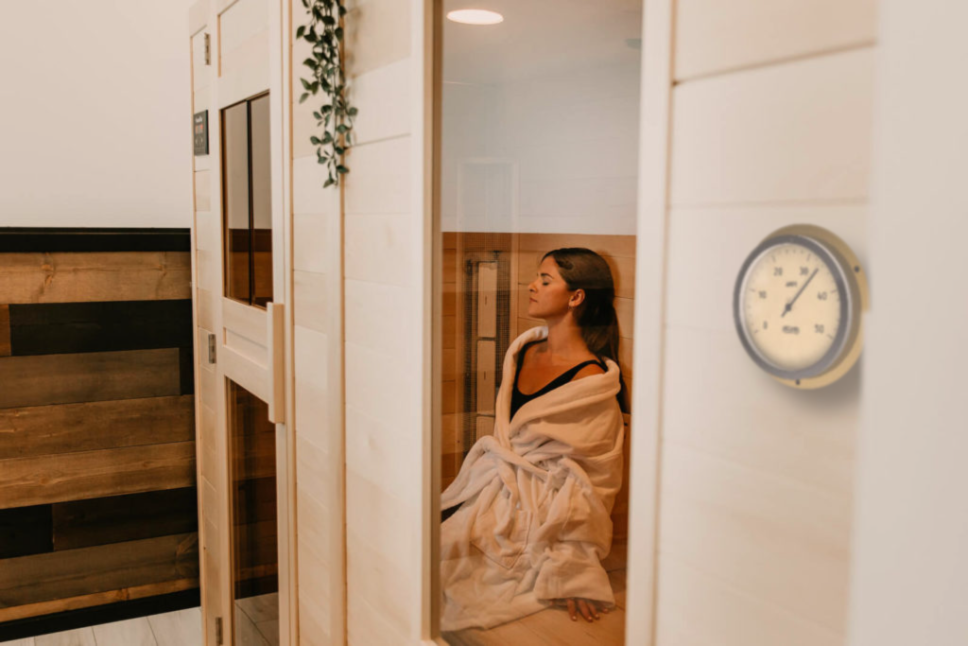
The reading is 34 (A)
